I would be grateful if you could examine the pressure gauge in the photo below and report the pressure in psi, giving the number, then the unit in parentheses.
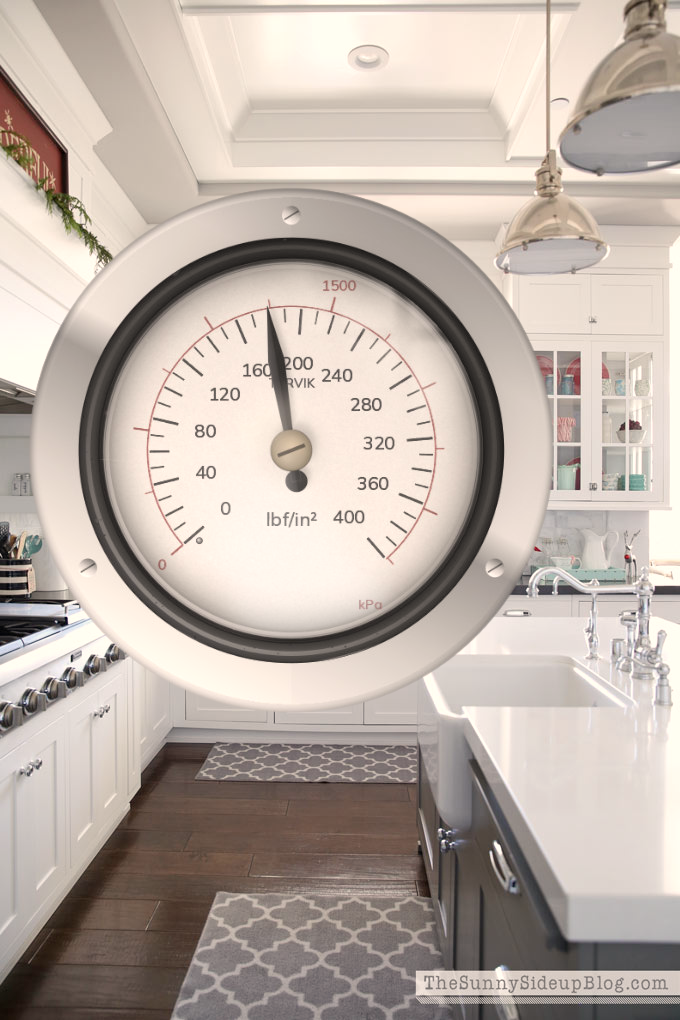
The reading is 180 (psi)
